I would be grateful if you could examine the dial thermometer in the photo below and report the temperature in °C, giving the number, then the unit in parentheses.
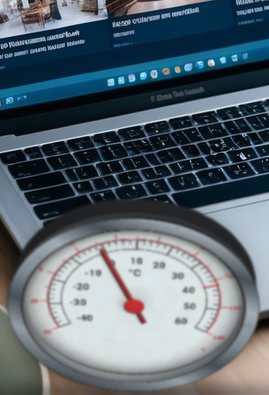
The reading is 0 (°C)
